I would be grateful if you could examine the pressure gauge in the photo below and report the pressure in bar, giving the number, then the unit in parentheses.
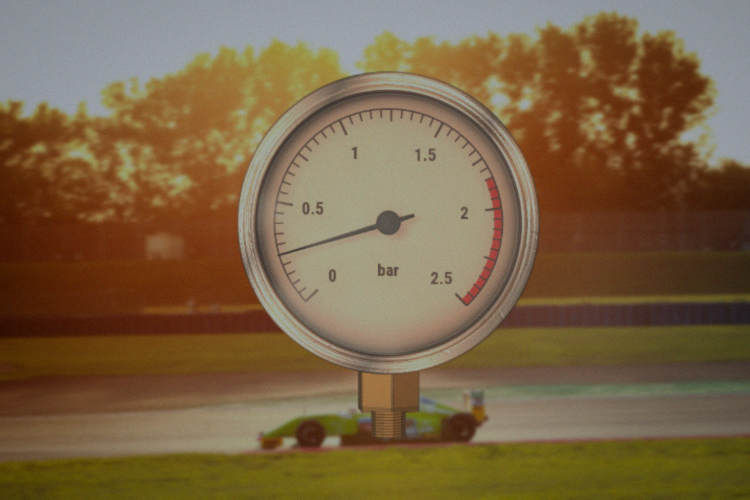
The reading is 0.25 (bar)
